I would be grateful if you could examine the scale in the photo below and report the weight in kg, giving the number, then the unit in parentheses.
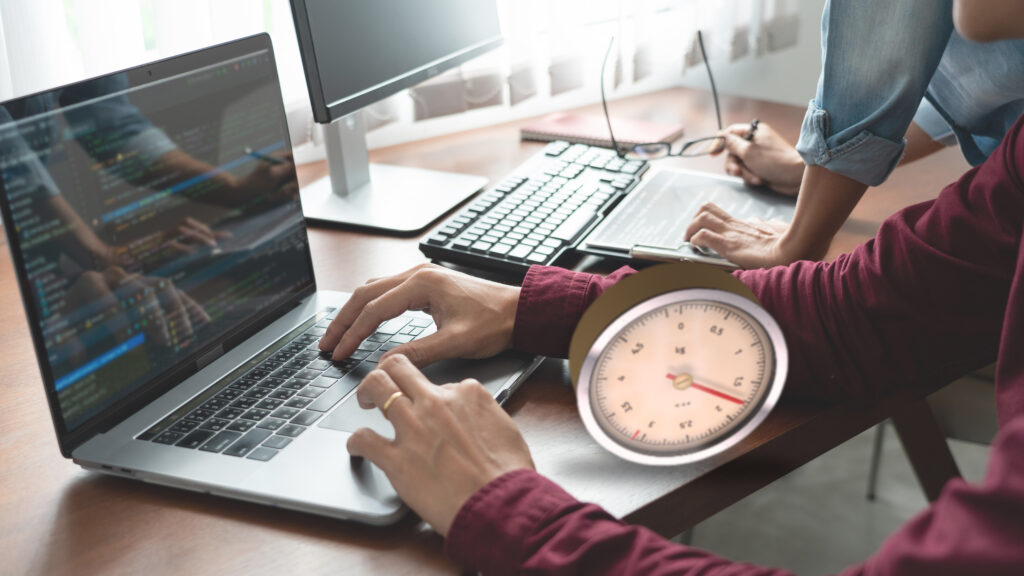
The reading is 1.75 (kg)
